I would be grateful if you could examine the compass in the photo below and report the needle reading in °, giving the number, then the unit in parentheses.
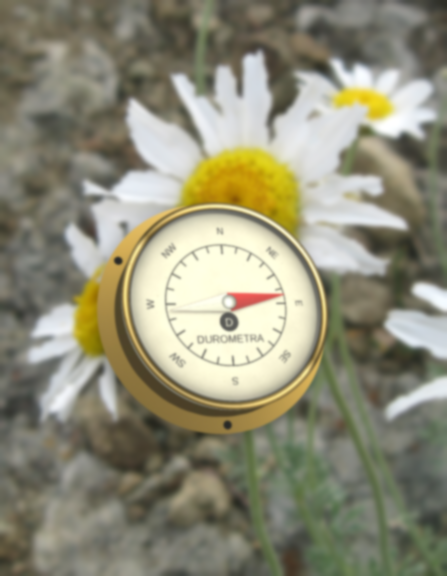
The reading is 82.5 (°)
